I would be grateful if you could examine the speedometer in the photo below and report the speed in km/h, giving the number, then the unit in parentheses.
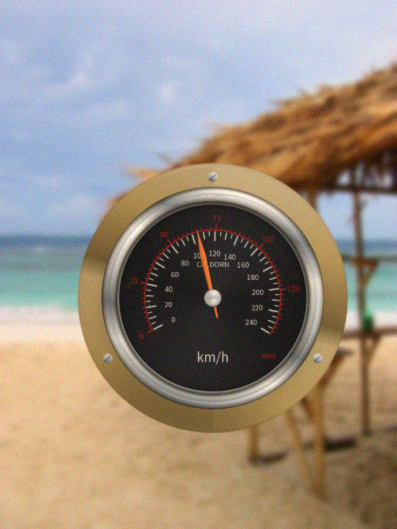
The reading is 105 (km/h)
